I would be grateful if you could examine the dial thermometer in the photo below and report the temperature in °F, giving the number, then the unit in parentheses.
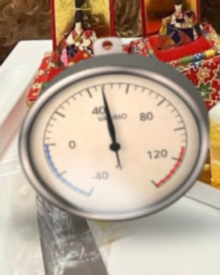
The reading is 48 (°F)
